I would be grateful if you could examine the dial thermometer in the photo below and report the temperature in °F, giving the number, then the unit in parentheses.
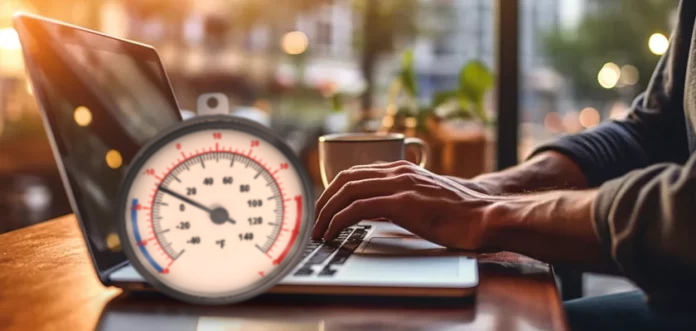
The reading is 10 (°F)
